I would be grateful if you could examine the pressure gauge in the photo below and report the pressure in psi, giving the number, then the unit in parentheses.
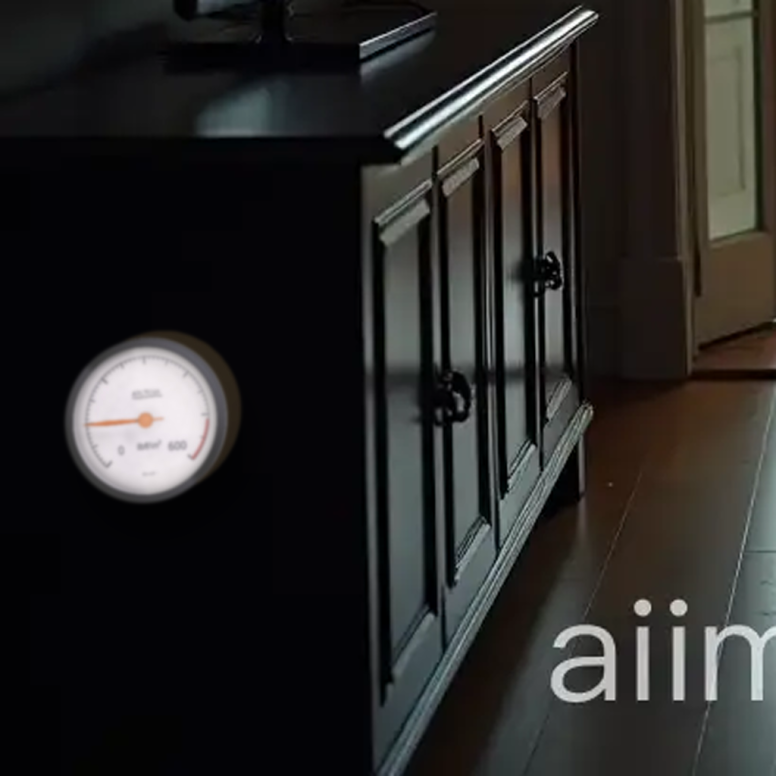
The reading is 100 (psi)
